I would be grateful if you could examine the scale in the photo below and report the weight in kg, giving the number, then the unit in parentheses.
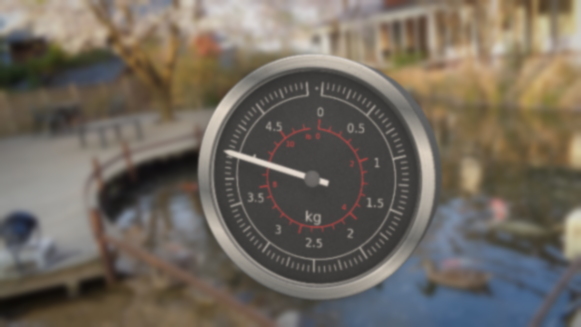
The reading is 4 (kg)
